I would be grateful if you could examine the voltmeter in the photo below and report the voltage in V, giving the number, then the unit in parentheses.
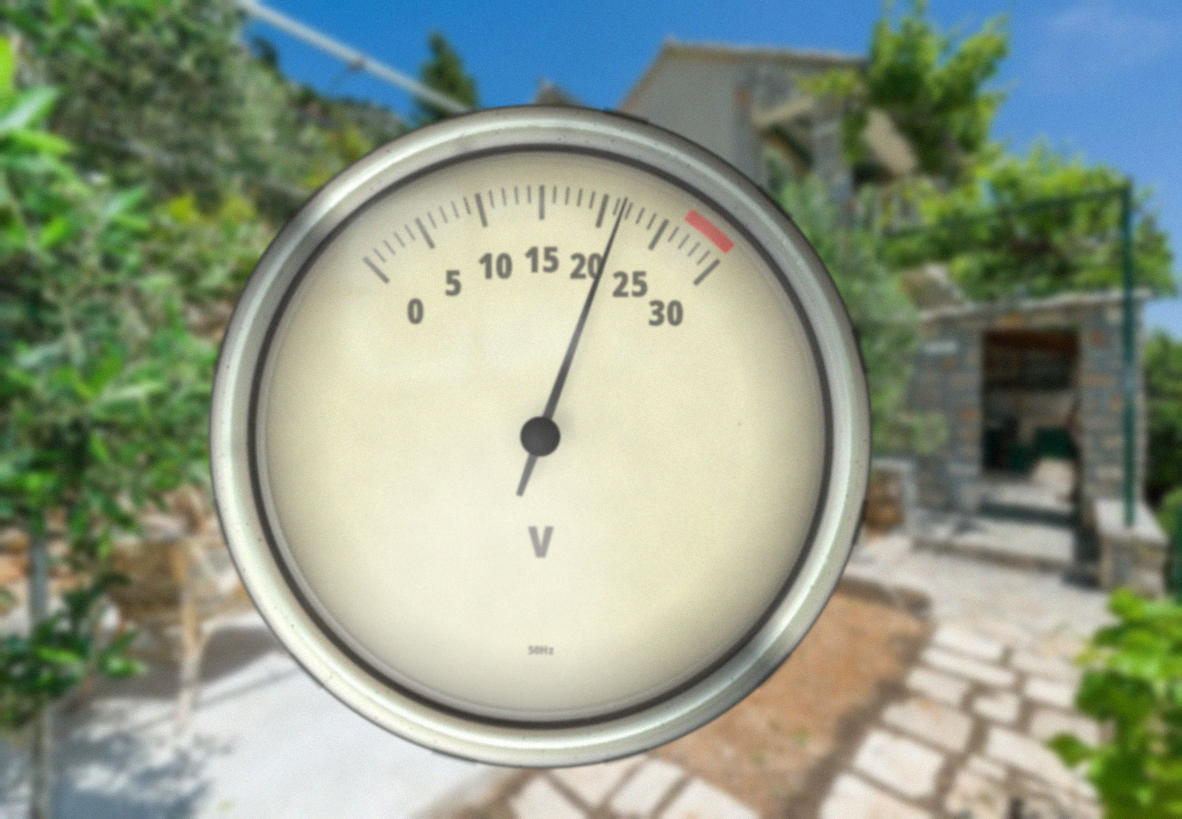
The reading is 21.5 (V)
